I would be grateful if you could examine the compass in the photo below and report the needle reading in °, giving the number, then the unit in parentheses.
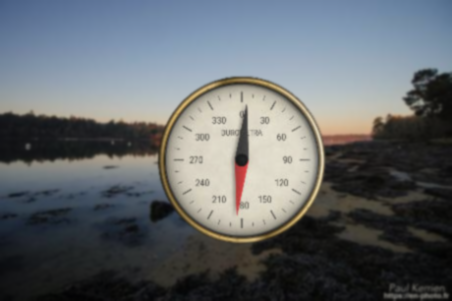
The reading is 185 (°)
